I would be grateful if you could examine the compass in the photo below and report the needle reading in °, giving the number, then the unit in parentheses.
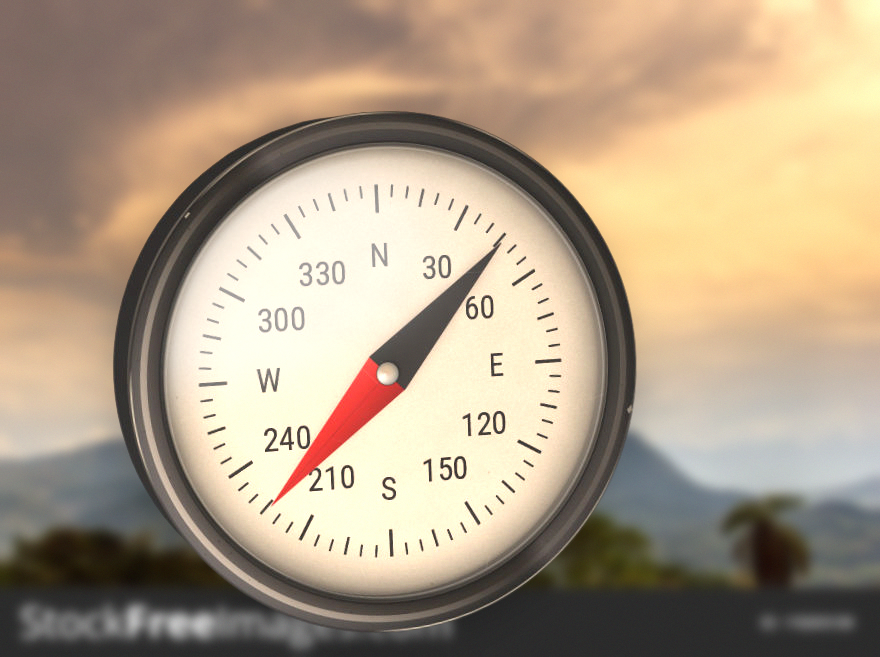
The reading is 225 (°)
